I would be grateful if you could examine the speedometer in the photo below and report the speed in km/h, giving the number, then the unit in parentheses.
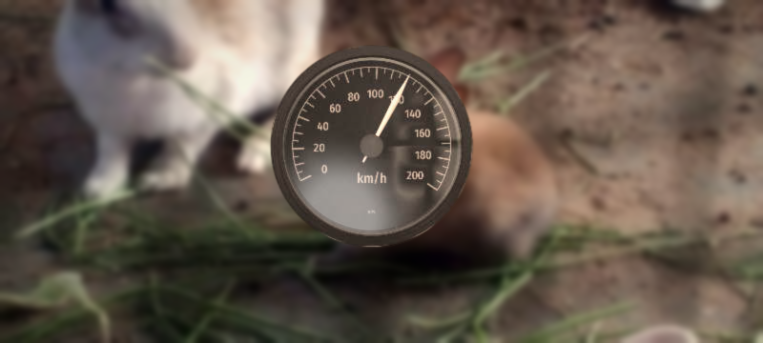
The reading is 120 (km/h)
